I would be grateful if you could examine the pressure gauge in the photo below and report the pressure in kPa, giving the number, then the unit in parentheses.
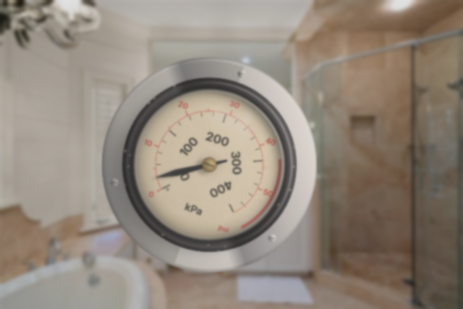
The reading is 20 (kPa)
